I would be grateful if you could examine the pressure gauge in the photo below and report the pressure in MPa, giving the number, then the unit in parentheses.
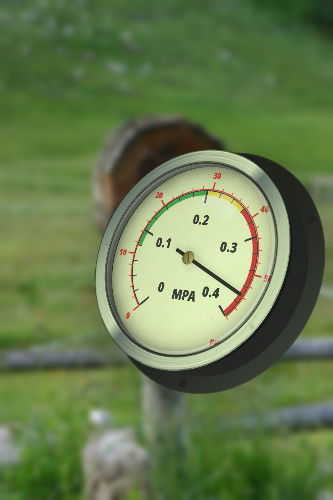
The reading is 0.37 (MPa)
